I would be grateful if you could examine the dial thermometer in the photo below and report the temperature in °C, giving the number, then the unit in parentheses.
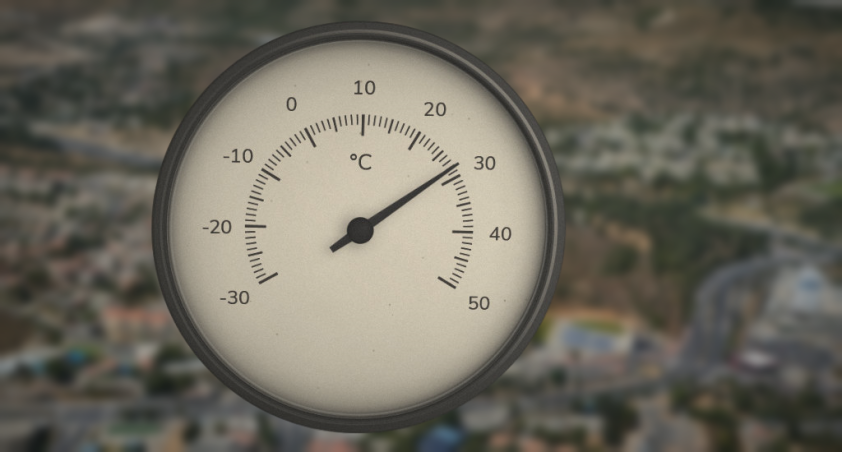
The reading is 28 (°C)
